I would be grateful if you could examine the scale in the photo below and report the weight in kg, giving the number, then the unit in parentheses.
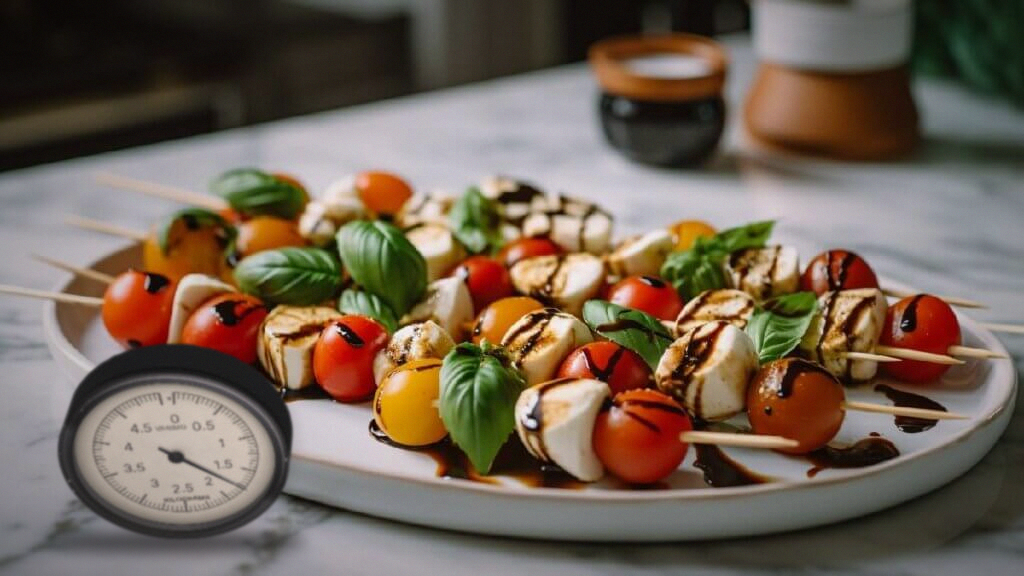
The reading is 1.75 (kg)
